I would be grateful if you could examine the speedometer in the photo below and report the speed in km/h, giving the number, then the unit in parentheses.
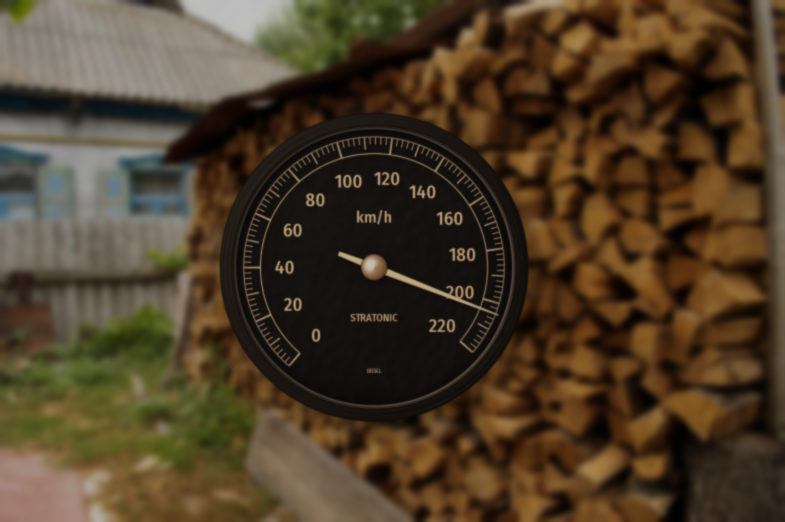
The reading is 204 (km/h)
